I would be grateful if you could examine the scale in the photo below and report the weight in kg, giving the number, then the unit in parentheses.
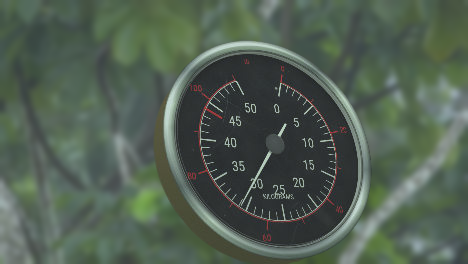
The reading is 31 (kg)
